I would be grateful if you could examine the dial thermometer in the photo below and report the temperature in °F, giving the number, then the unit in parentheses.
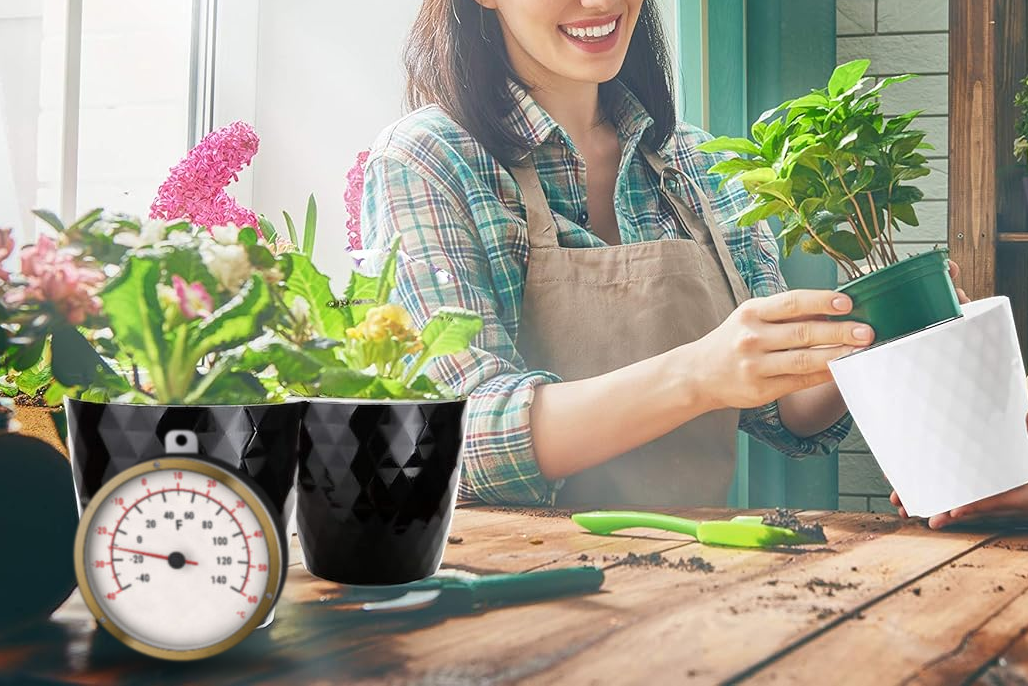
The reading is -10 (°F)
